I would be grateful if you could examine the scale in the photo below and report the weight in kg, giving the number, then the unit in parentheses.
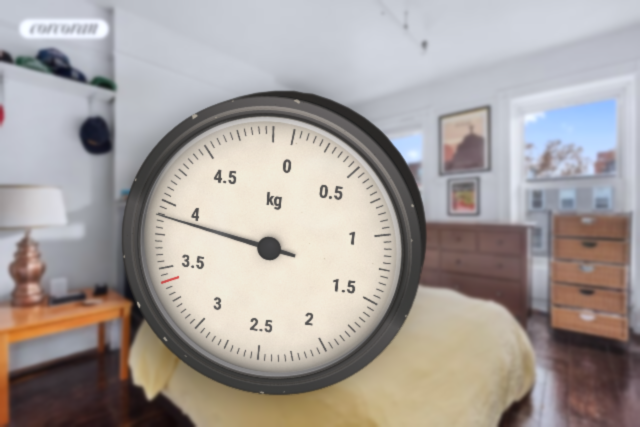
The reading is 3.9 (kg)
